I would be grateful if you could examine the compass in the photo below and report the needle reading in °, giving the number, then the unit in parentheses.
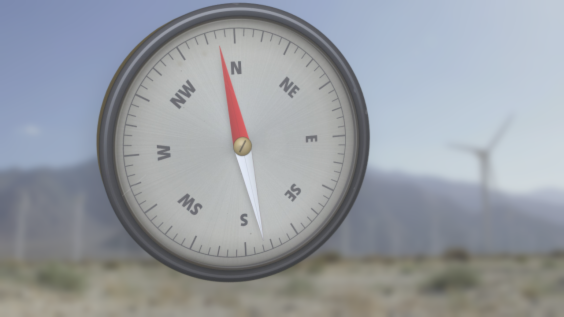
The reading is 350 (°)
